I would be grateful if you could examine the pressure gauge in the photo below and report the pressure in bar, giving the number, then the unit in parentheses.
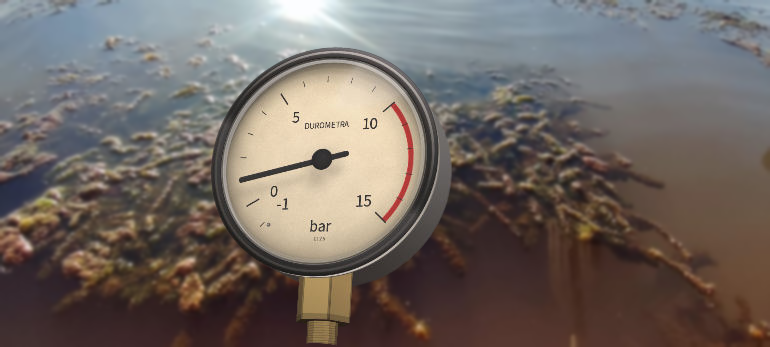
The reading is 1 (bar)
